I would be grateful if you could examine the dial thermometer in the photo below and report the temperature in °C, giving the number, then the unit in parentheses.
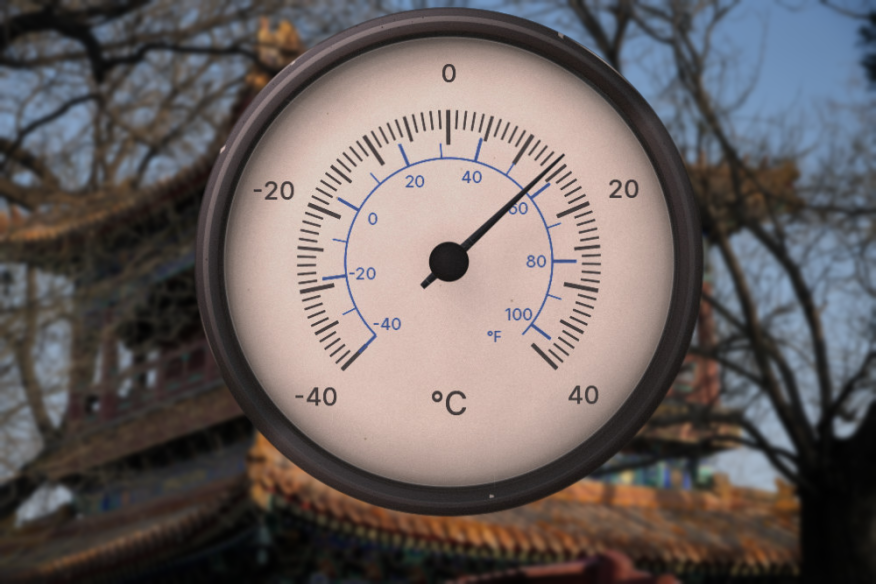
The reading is 14 (°C)
